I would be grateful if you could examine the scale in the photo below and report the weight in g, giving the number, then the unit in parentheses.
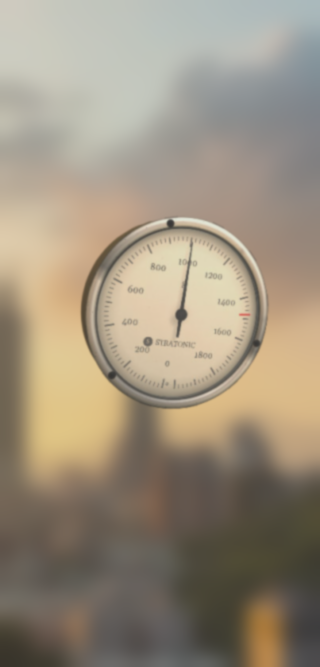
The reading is 1000 (g)
